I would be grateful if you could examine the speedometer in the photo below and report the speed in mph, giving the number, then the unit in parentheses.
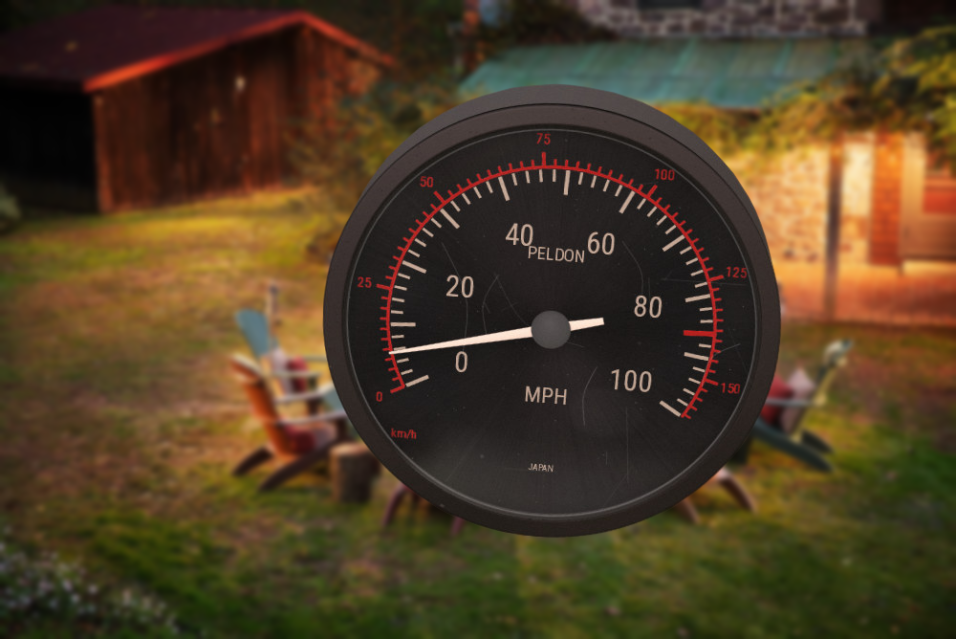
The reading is 6 (mph)
